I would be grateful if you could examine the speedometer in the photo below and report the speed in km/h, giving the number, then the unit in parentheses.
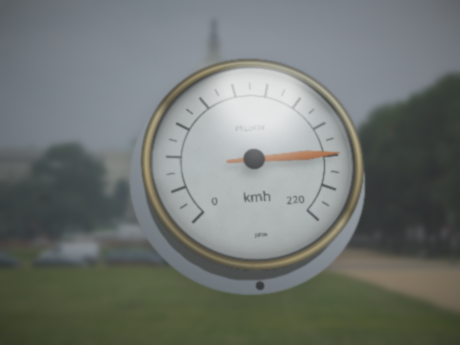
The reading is 180 (km/h)
